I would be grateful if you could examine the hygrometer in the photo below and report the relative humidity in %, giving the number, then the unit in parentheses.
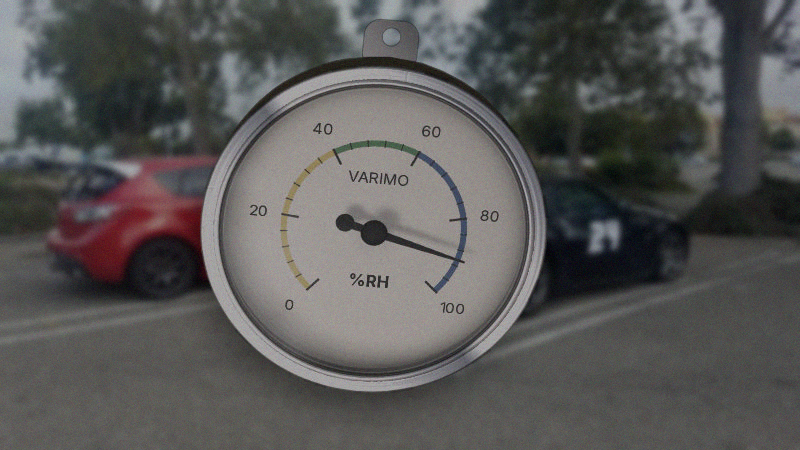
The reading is 90 (%)
